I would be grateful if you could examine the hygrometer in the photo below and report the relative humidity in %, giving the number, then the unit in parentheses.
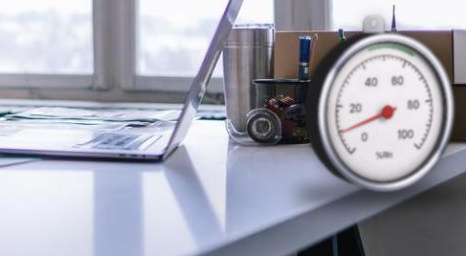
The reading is 10 (%)
